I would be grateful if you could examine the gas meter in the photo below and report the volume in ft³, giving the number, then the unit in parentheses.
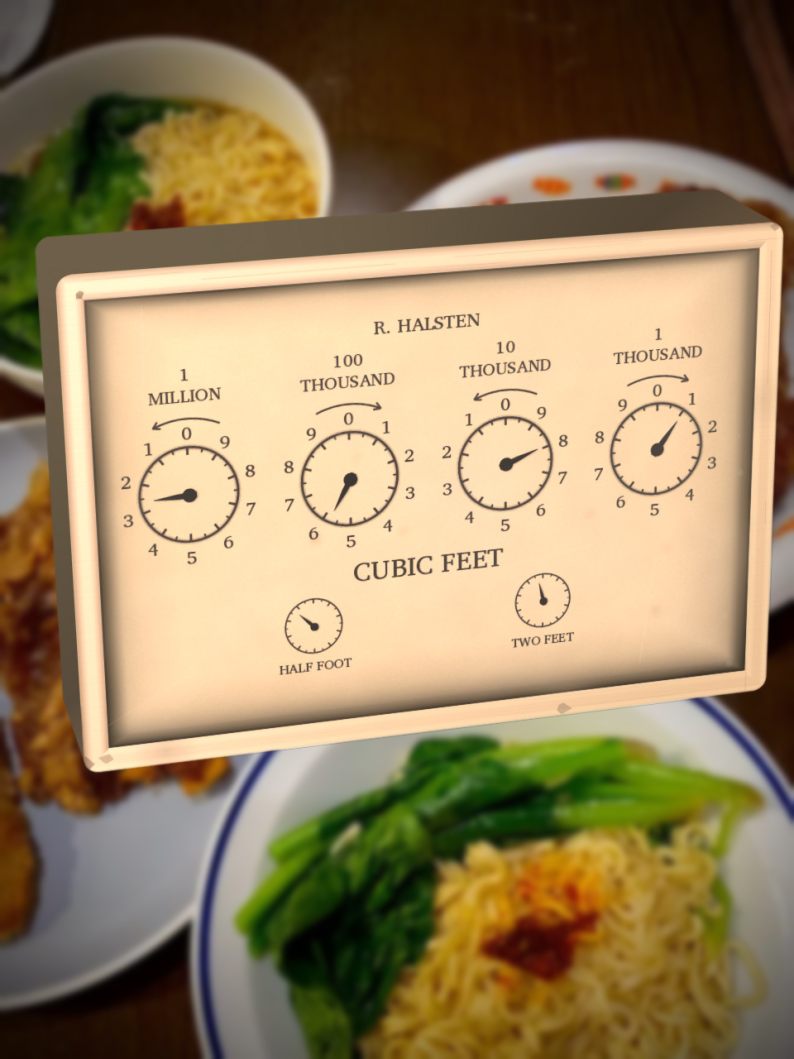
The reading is 258100 (ft³)
